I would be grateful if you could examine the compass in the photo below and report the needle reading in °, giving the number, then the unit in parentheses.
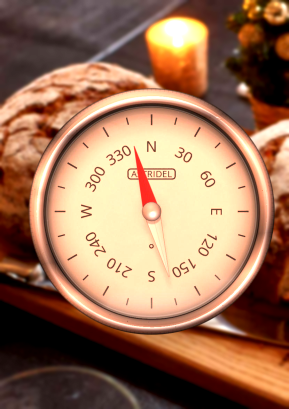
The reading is 345 (°)
